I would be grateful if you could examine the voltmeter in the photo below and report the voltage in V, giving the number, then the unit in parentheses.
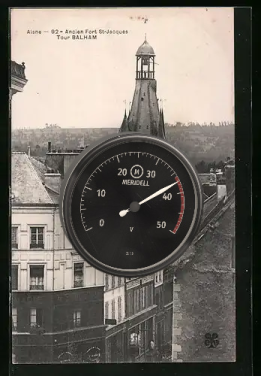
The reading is 37 (V)
